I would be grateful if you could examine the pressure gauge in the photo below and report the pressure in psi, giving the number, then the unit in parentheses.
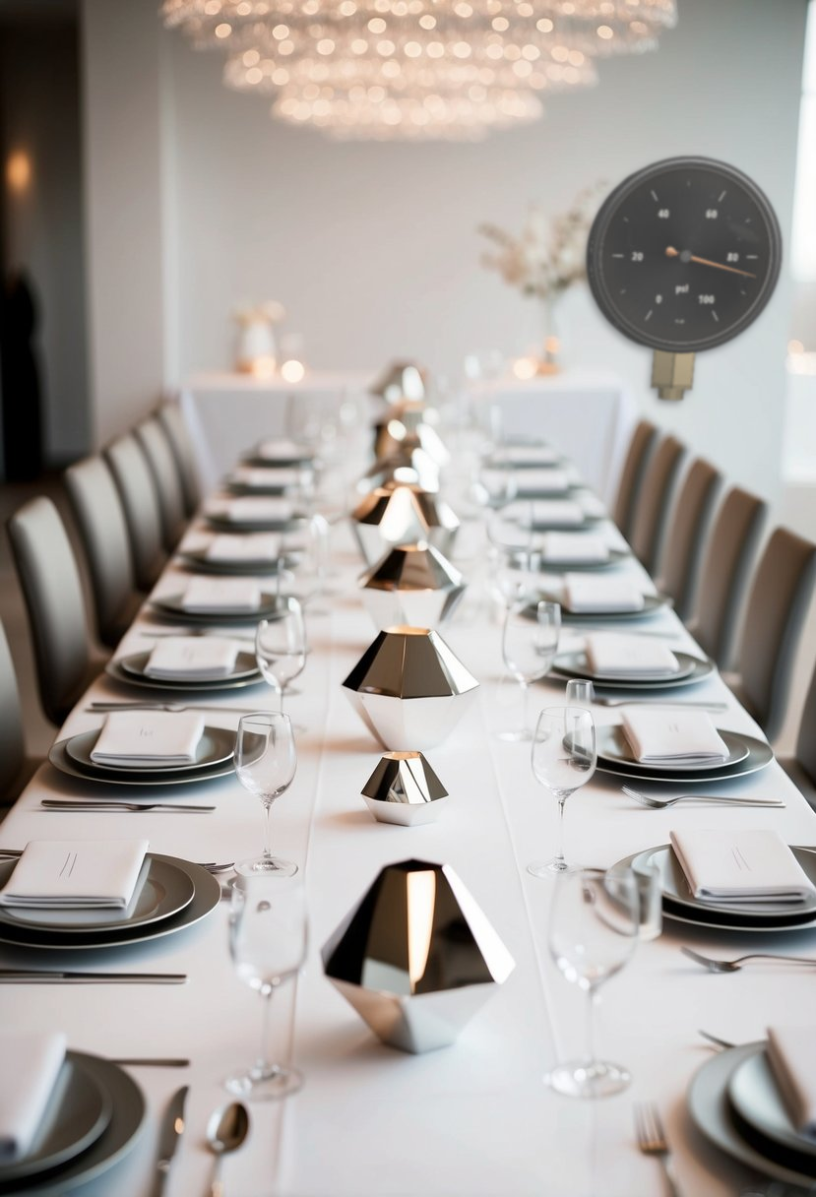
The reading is 85 (psi)
